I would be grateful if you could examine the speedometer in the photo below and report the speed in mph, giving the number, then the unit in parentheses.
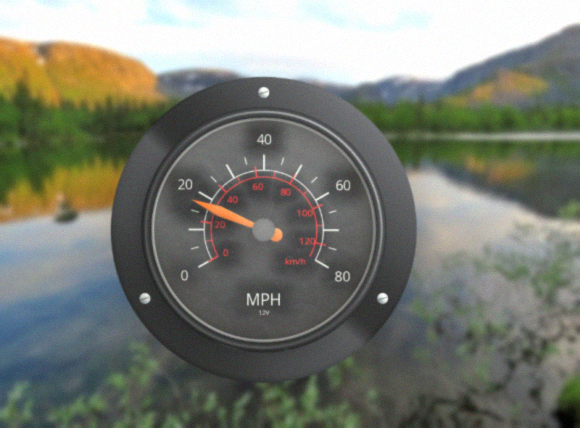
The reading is 17.5 (mph)
